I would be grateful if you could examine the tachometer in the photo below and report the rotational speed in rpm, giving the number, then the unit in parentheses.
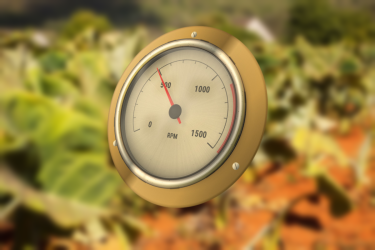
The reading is 500 (rpm)
